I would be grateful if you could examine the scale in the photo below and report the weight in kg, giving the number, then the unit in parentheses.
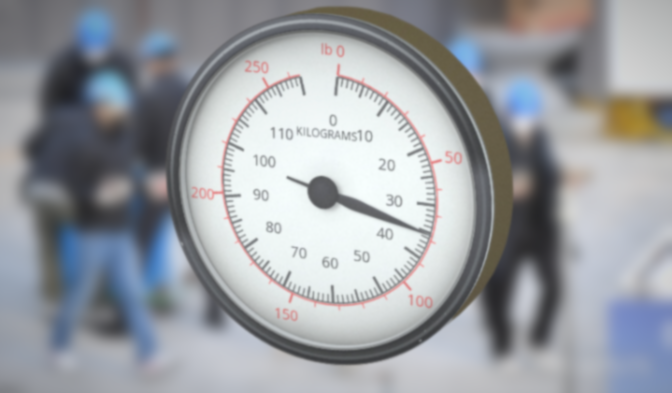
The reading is 35 (kg)
